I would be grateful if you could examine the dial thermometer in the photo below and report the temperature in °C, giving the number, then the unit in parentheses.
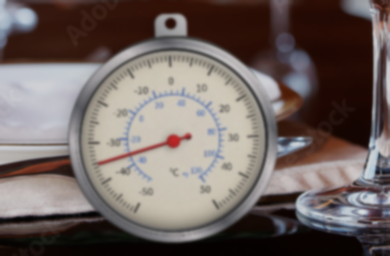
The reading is -35 (°C)
